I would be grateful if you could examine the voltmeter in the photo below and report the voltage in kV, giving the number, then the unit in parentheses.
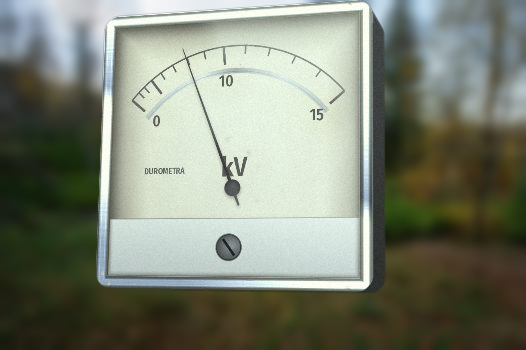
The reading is 8 (kV)
